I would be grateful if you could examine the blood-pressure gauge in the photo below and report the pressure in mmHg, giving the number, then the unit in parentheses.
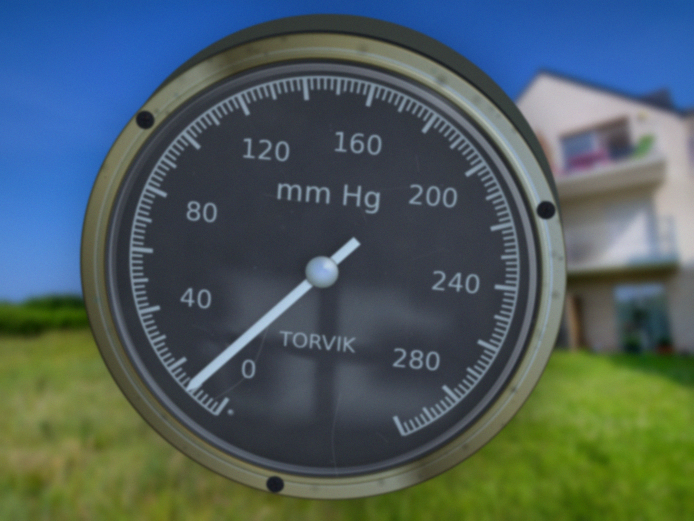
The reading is 12 (mmHg)
